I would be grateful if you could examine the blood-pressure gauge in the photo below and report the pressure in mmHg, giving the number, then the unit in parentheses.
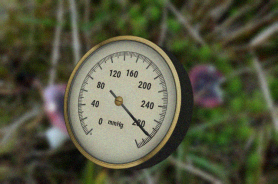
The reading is 280 (mmHg)
